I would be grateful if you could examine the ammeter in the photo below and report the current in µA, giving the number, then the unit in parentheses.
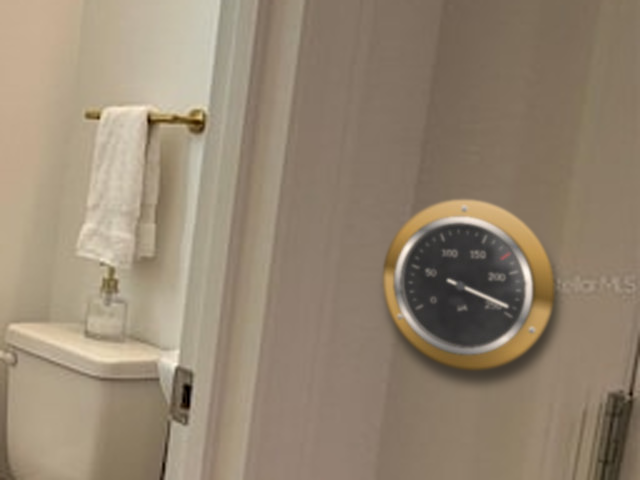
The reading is 240 (µA)
